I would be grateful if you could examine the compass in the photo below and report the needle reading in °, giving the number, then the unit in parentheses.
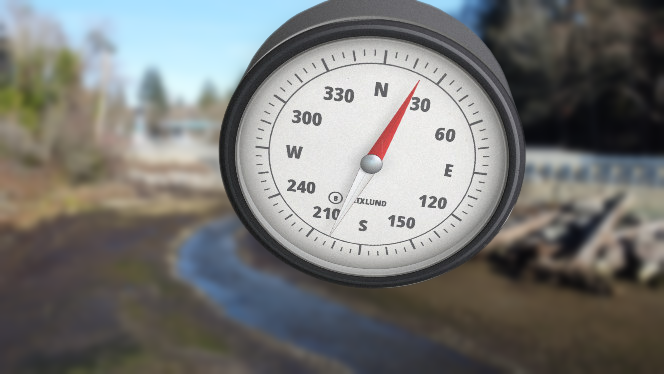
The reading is 20 (°)
